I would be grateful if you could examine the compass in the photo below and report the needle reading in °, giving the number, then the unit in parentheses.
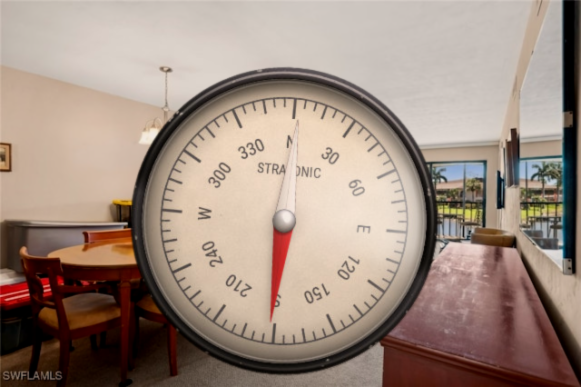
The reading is 182.5 (°)
